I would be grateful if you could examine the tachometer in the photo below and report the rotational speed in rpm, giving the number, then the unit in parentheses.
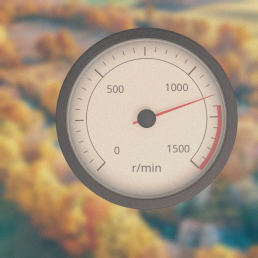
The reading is 1150 (rpm)
